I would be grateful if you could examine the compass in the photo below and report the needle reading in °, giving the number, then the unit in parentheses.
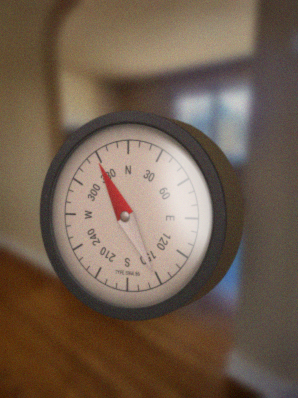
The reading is 330 (°)
